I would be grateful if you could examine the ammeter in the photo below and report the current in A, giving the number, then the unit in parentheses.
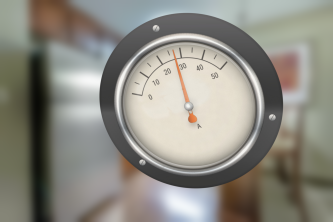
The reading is 27.5 (A)
